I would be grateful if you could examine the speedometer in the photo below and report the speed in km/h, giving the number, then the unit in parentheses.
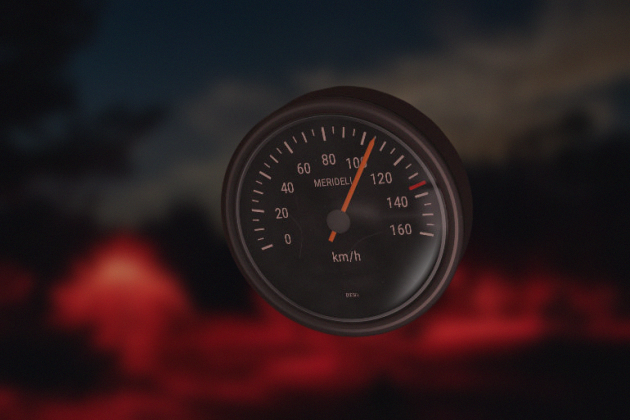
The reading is 105 (km/h)
